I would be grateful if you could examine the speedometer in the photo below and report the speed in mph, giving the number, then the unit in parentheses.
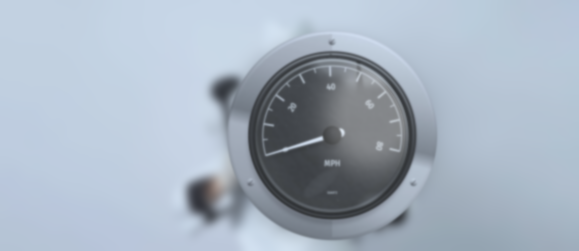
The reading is 0 (mph)
